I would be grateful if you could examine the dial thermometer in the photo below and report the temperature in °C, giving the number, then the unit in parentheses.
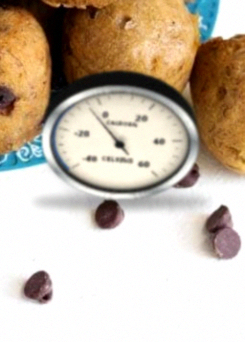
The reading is -4 (°C)
